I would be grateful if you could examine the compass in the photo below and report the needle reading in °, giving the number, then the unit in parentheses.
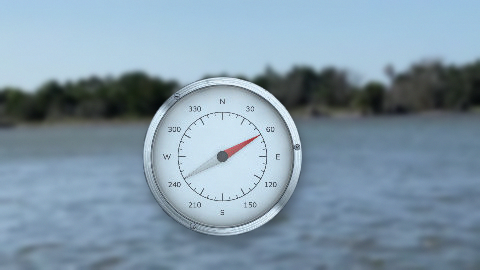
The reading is 60 (°)
